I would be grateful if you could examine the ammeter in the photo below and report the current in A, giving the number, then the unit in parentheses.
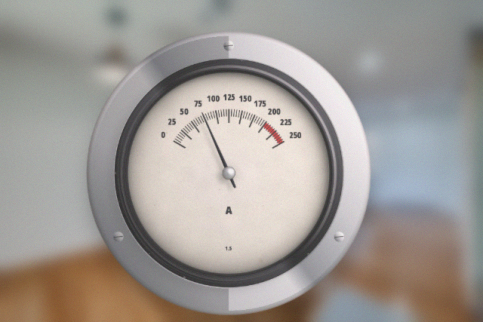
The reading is 75 (A)
